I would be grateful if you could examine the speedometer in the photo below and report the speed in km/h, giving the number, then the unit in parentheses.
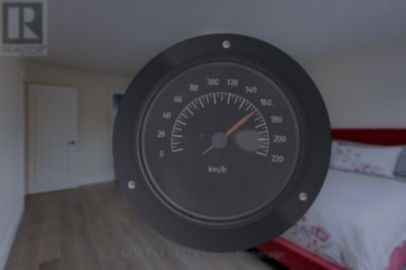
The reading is 160 (km/h)
